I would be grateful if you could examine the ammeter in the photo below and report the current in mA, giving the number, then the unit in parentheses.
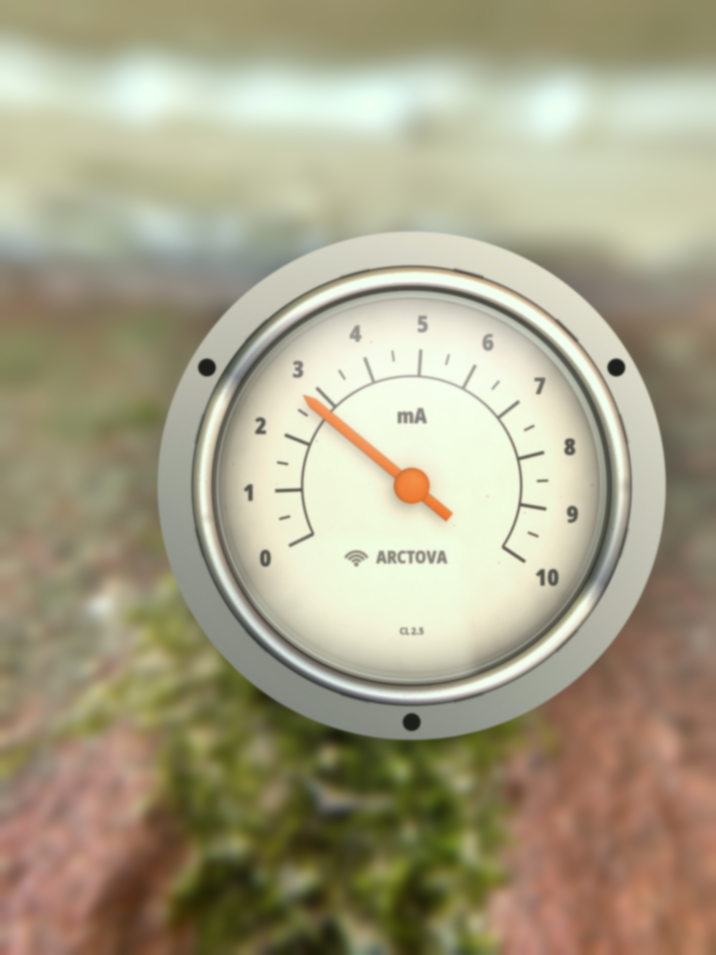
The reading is 2.75 (mA)
